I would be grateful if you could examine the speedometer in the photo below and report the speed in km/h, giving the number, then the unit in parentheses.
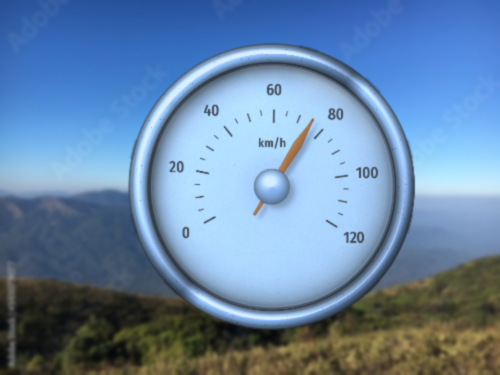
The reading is 75 (km/h)
